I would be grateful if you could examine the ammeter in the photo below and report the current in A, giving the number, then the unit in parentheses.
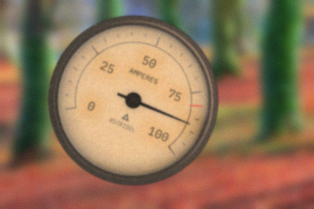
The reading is 87.5 (A)
